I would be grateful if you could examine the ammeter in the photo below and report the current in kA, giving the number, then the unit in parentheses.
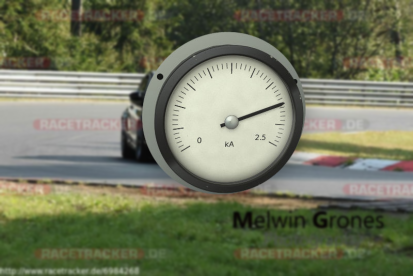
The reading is 2 (kA)
